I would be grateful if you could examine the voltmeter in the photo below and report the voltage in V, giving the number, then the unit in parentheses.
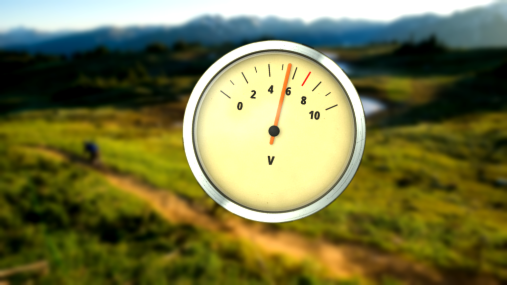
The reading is 5.5 (V)
